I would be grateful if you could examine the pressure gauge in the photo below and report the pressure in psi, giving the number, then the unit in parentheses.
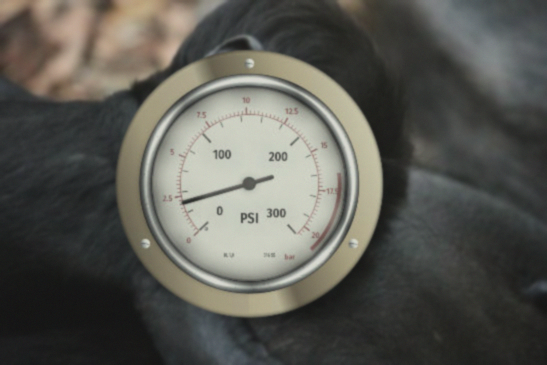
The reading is 30 (psi)
